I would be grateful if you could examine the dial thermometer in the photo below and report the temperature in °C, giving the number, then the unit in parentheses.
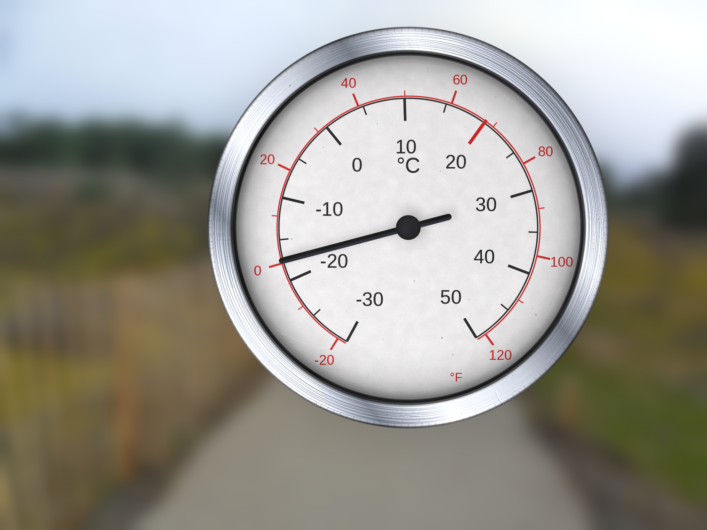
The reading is -17.5 (°C)
